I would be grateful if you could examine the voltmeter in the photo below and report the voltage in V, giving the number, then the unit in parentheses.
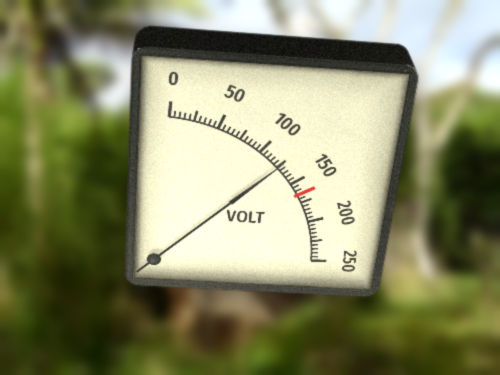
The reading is 125 (V)
